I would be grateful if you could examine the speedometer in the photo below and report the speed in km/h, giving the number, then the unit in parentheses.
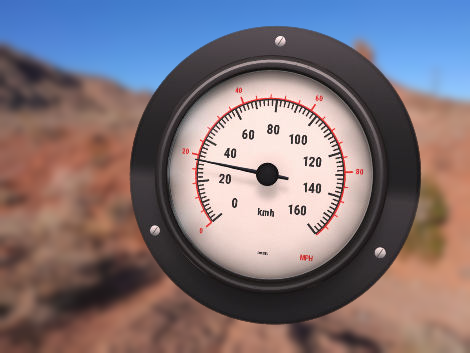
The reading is 30 (km/h)
